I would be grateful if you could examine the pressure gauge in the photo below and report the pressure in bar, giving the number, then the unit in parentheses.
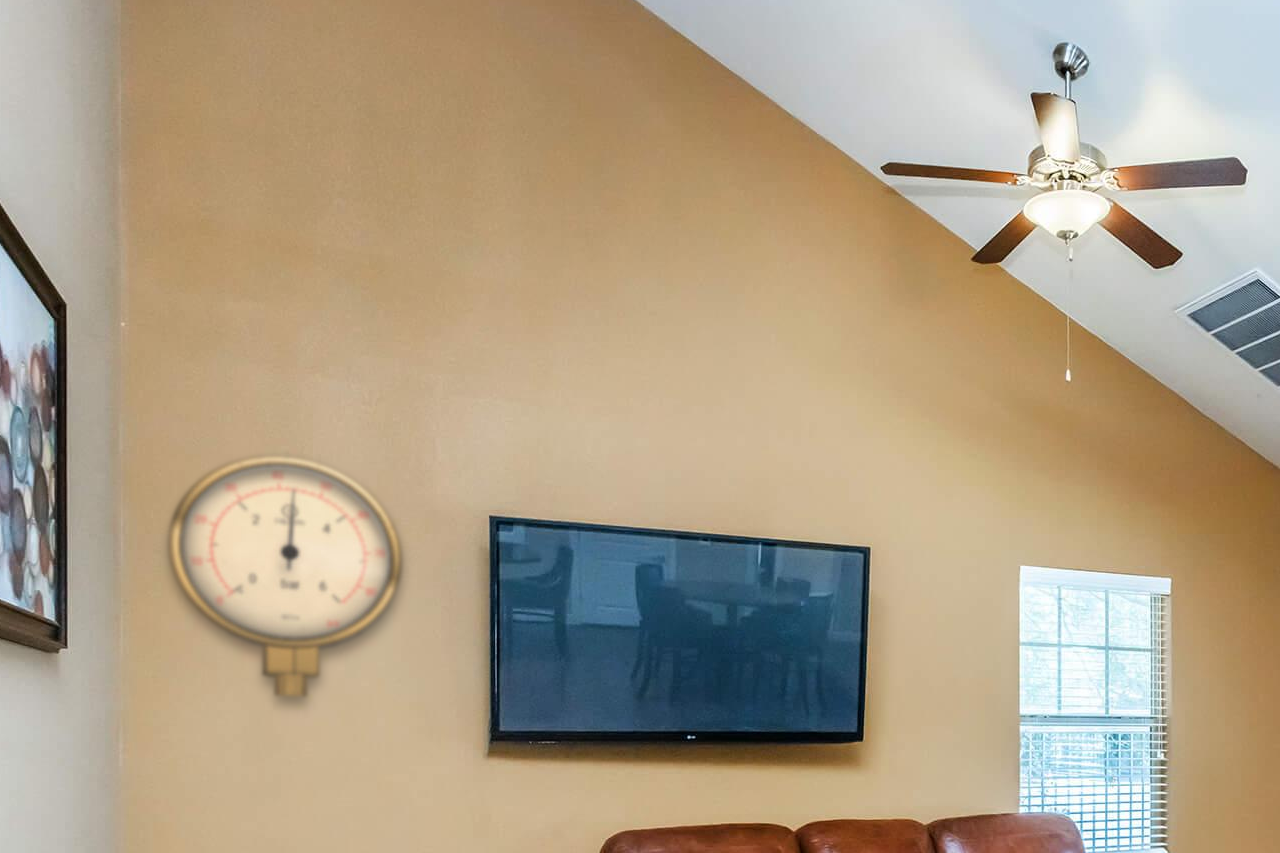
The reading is 3 (bar)
